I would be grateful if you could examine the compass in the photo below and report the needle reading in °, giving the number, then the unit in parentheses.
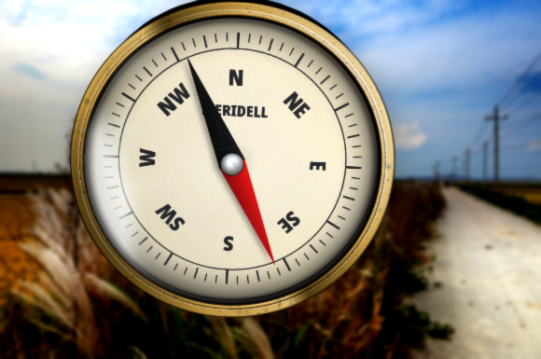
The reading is 155 (°)
